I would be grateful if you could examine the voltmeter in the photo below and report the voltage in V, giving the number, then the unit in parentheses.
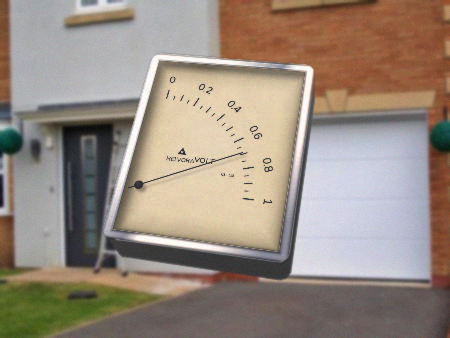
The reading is 0.7 (V)
